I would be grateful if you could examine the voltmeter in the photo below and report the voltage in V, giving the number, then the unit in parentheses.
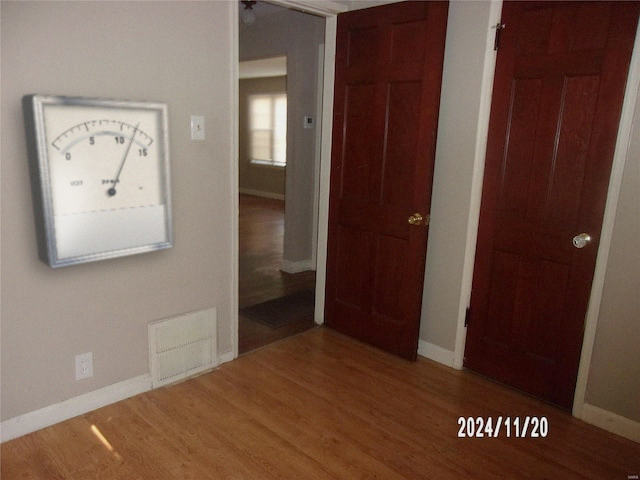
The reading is 12 (V)
